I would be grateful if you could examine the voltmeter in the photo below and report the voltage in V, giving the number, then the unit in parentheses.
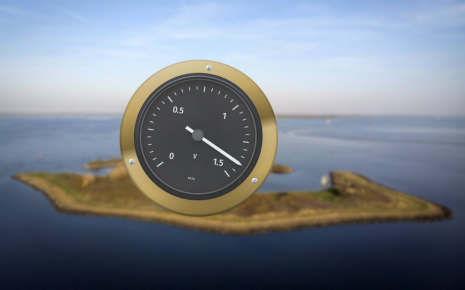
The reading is 1.4 (V)
